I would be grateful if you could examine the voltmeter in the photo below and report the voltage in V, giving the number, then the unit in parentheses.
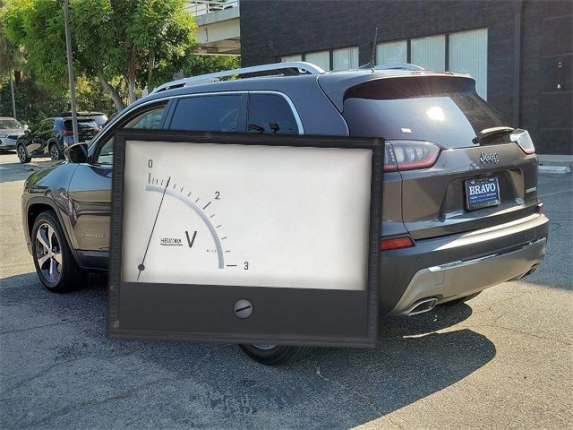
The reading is 1 (V)
